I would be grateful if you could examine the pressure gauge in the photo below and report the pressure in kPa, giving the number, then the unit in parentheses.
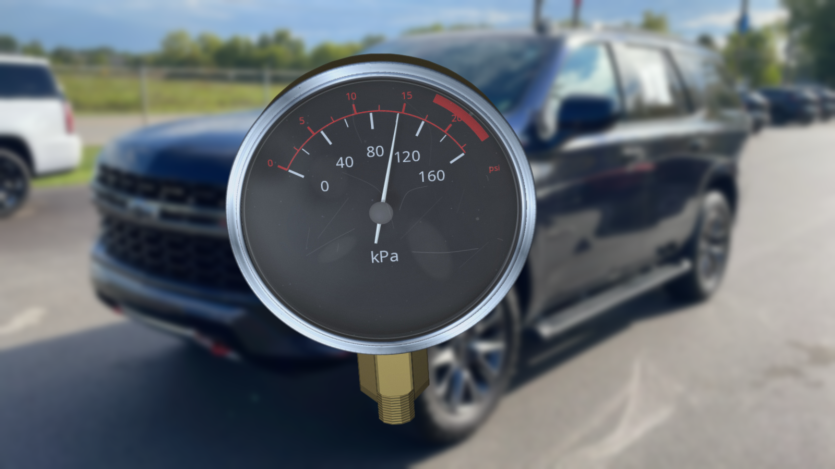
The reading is 100 (kPa)
